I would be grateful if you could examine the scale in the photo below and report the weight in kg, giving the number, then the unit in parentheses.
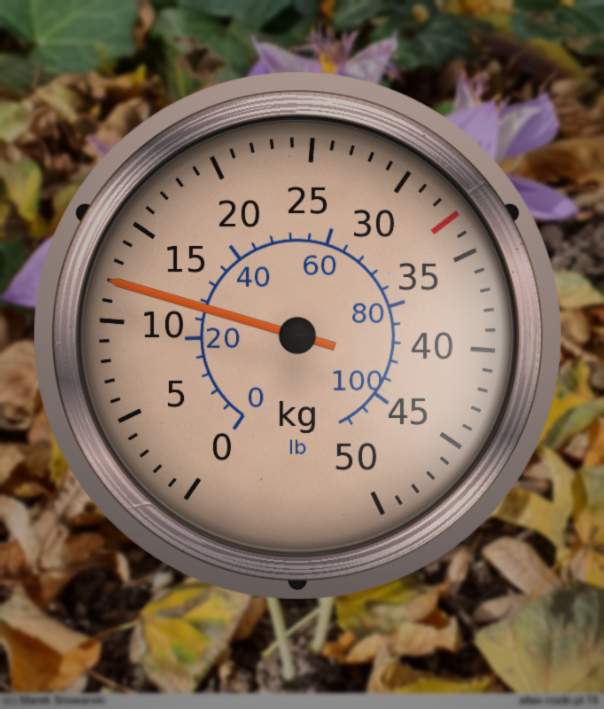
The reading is 12 (kg)
